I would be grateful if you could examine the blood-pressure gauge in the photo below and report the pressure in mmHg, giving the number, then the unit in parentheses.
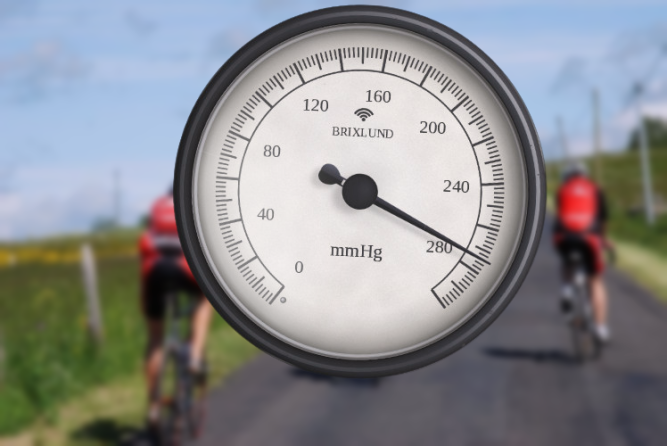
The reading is 274 (mmHg)
